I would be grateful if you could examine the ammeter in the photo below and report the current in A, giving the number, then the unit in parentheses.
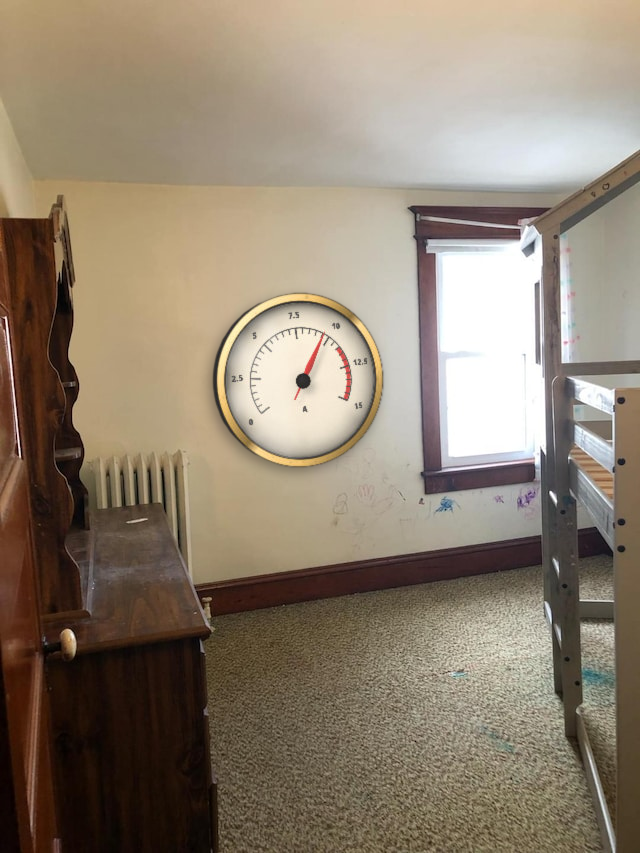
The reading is 9.5 (A)
